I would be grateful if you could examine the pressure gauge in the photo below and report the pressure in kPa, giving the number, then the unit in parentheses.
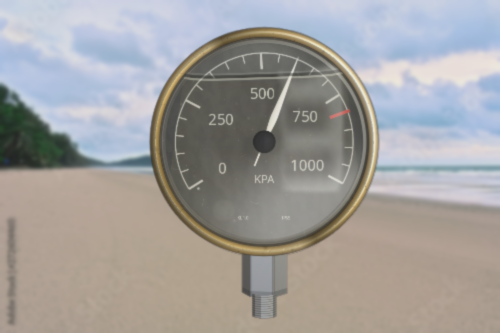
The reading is 600 (kPa)
